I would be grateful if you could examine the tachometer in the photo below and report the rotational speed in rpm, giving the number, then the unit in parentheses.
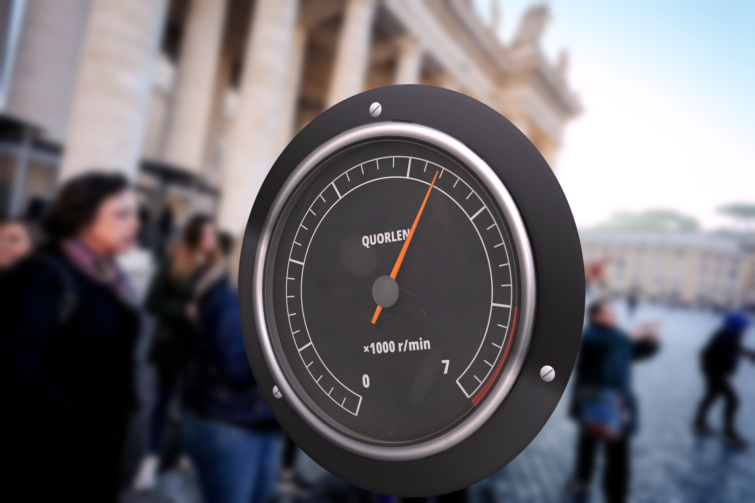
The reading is 4400 (rpm)
